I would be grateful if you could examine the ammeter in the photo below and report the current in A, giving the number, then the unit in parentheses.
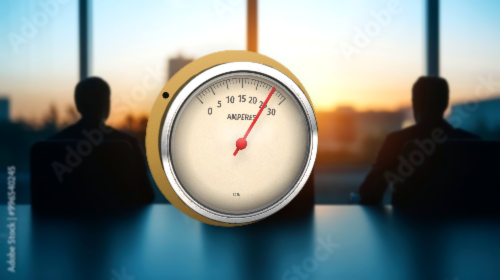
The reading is 25 (A)
